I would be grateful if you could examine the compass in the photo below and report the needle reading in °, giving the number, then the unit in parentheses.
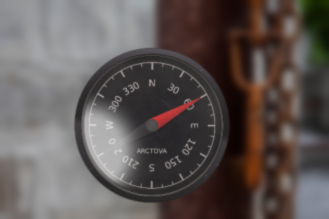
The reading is 60 (°)
